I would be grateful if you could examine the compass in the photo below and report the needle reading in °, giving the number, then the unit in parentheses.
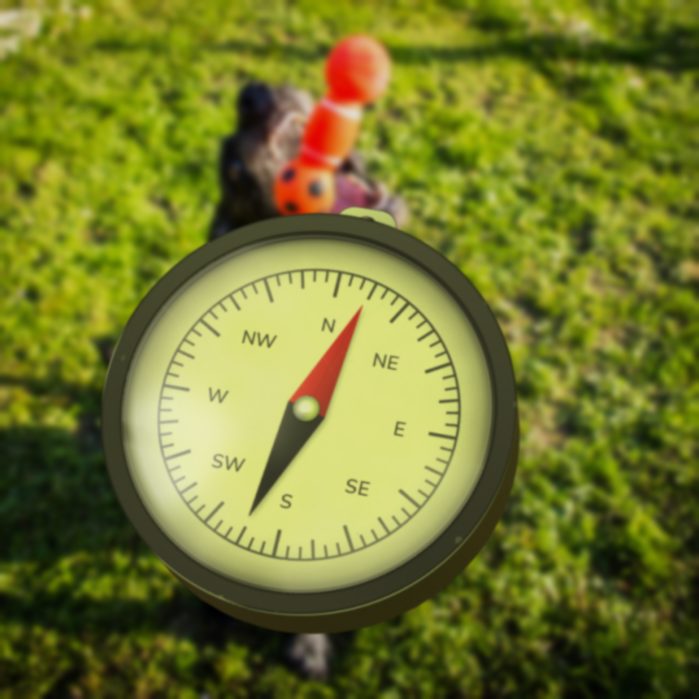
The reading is 15 (°)
